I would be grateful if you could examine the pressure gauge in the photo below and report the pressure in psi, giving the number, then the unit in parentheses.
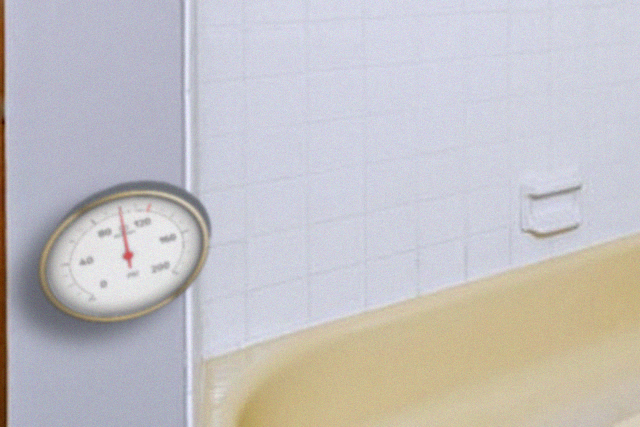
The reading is 100 (psi)
